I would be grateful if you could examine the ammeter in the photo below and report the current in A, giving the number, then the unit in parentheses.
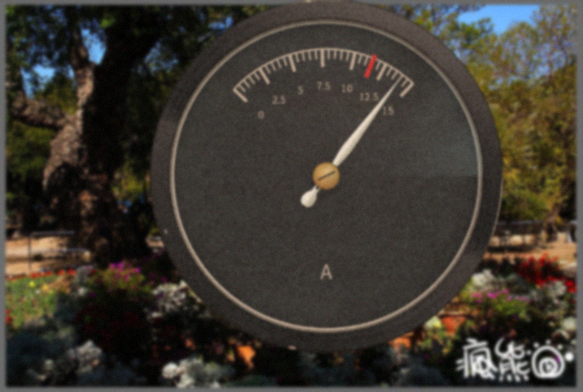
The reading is 14 (A)
